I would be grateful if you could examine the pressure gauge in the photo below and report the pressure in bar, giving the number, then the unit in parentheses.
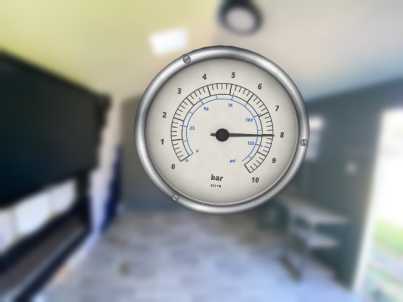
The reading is 8 (bar)
